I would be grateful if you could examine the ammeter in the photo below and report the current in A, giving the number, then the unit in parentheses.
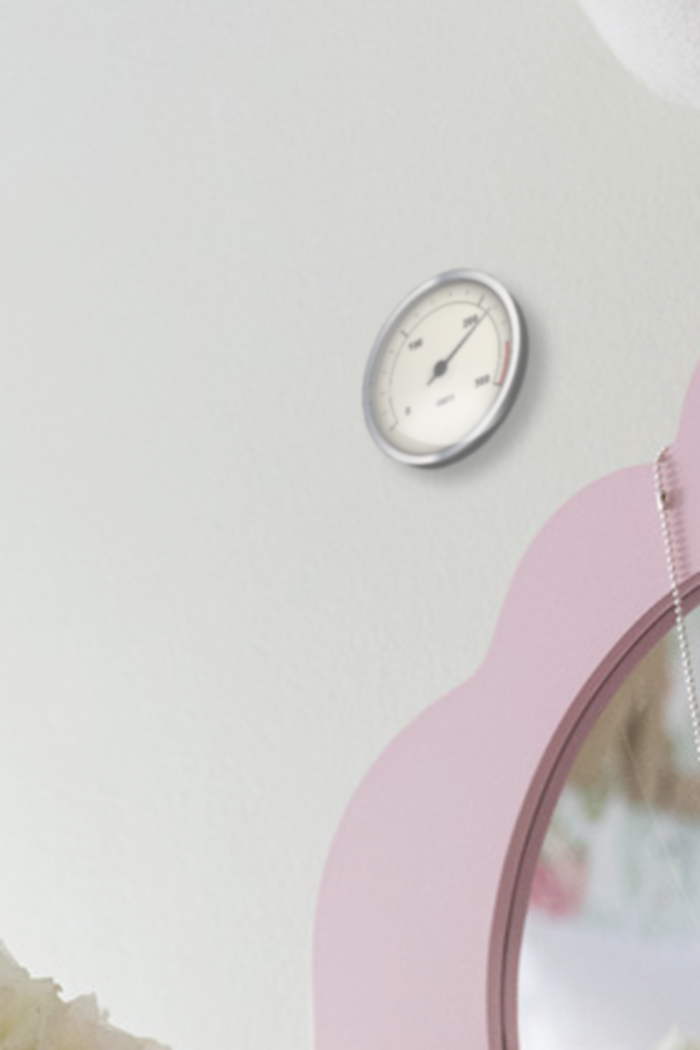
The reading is 220 (A)
